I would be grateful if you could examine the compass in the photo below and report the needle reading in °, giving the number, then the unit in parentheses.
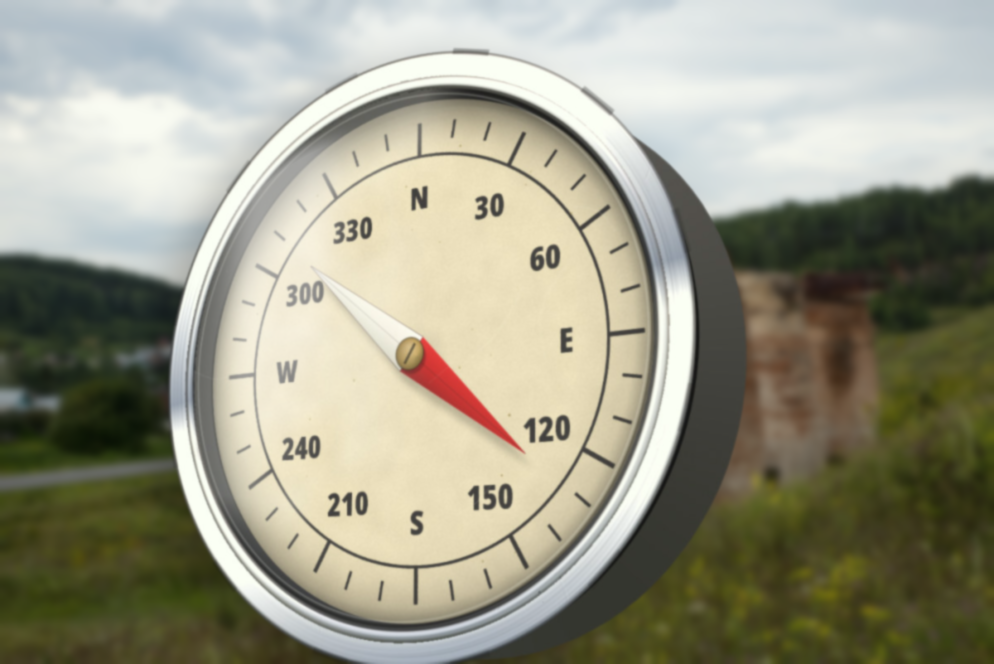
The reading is 130 (°)
